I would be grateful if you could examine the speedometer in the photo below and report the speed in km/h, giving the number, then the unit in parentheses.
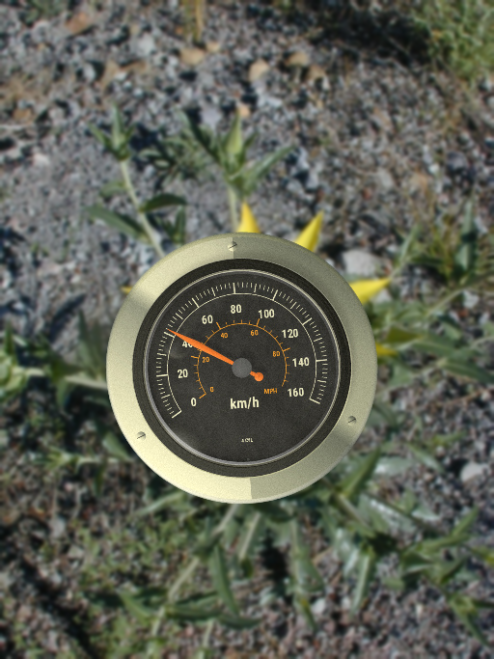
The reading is 42 (km/h)
